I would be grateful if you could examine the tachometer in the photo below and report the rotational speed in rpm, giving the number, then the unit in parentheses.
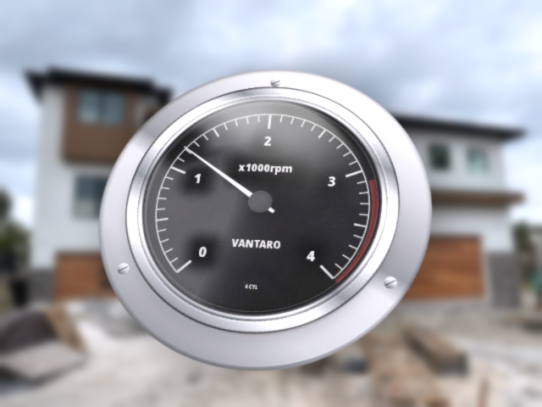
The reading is 1200 (rpm)
